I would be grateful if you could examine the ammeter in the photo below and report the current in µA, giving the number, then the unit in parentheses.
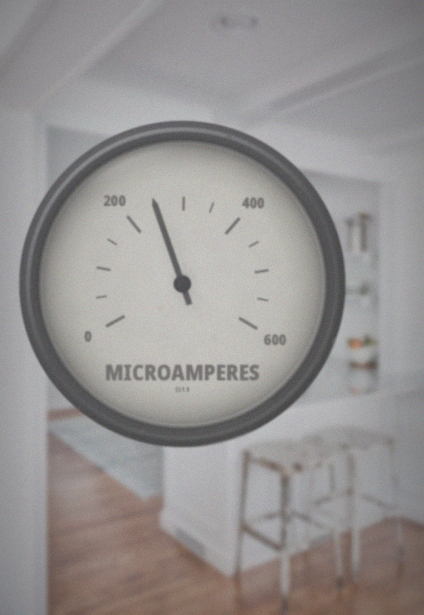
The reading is 250 (µA)
